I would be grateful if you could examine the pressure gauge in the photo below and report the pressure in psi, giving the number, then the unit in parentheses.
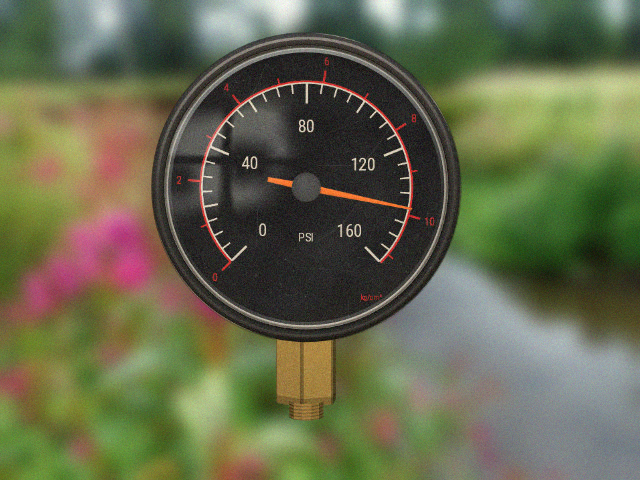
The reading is 140 (psi)
